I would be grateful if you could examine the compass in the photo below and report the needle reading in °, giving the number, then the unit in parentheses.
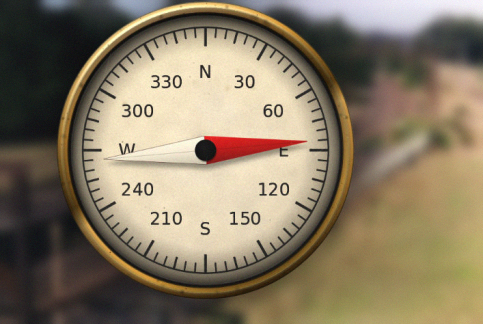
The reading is 85 (°)
